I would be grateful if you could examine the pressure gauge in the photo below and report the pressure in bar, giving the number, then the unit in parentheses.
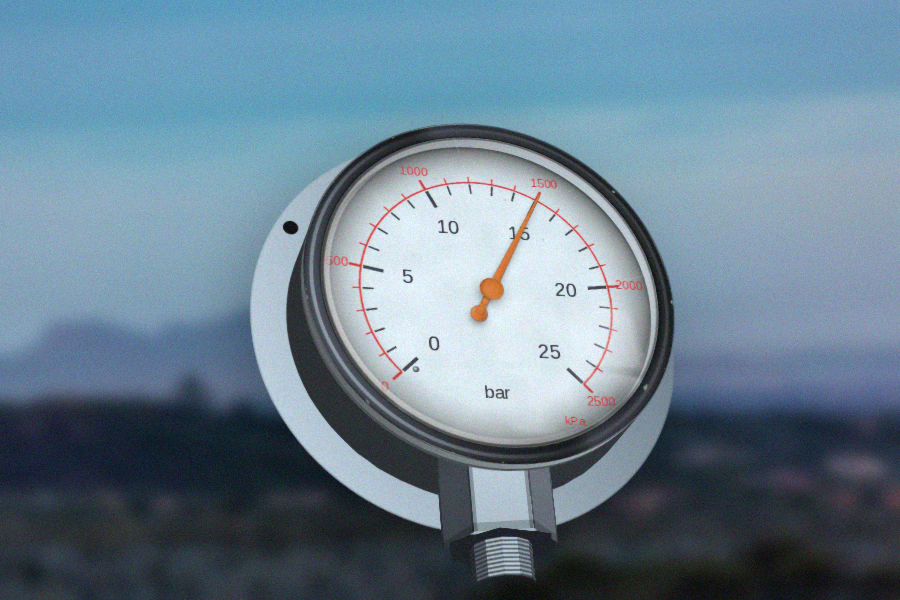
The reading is 15 (bar)
